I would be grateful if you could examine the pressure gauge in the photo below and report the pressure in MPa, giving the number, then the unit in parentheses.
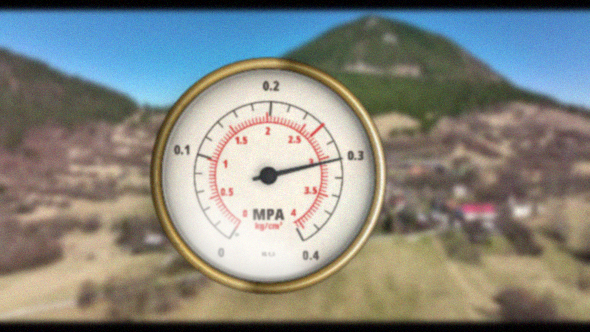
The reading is 0.3 (MPa)
